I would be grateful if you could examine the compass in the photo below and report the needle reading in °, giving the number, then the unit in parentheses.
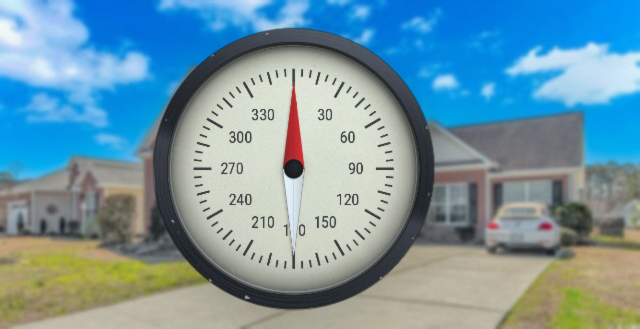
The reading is 0 (°)
